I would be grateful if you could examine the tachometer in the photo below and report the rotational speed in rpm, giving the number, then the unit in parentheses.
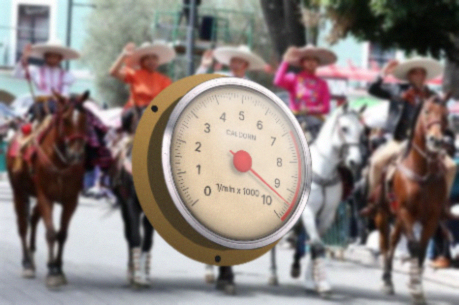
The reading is 9500 (rpm)
